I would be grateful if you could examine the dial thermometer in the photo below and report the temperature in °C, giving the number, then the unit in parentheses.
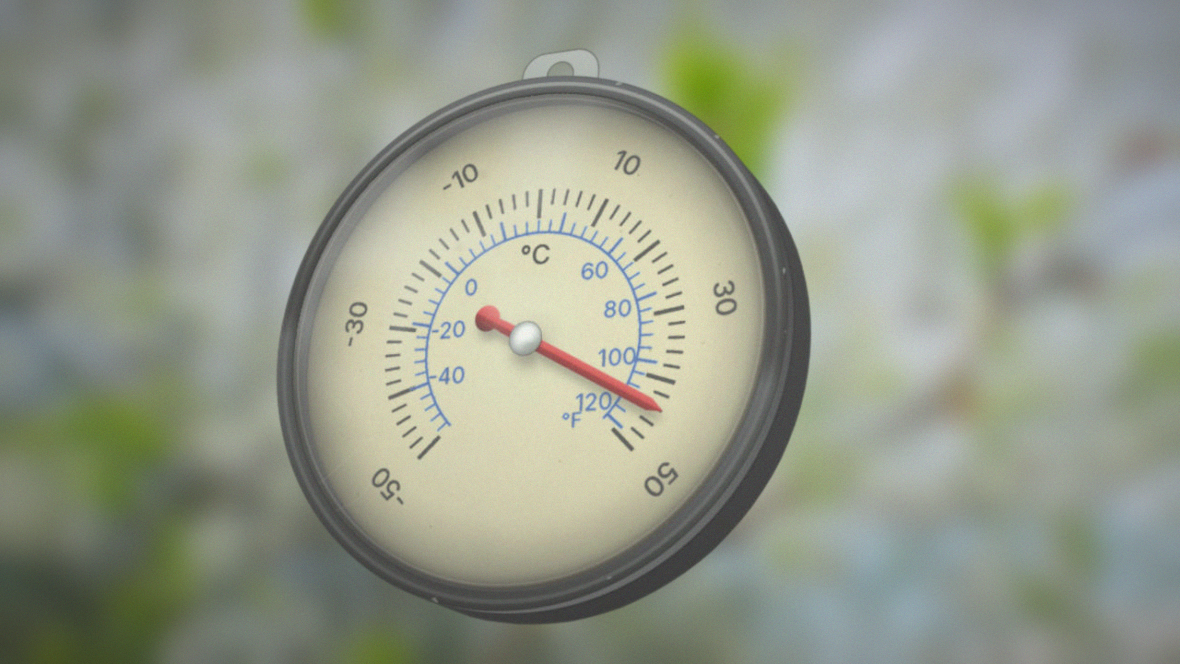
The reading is 44 (°C)
